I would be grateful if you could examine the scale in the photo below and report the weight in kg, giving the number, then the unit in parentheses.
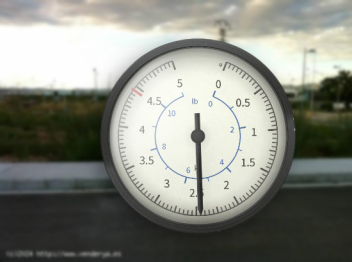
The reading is 2.45 (kg)
